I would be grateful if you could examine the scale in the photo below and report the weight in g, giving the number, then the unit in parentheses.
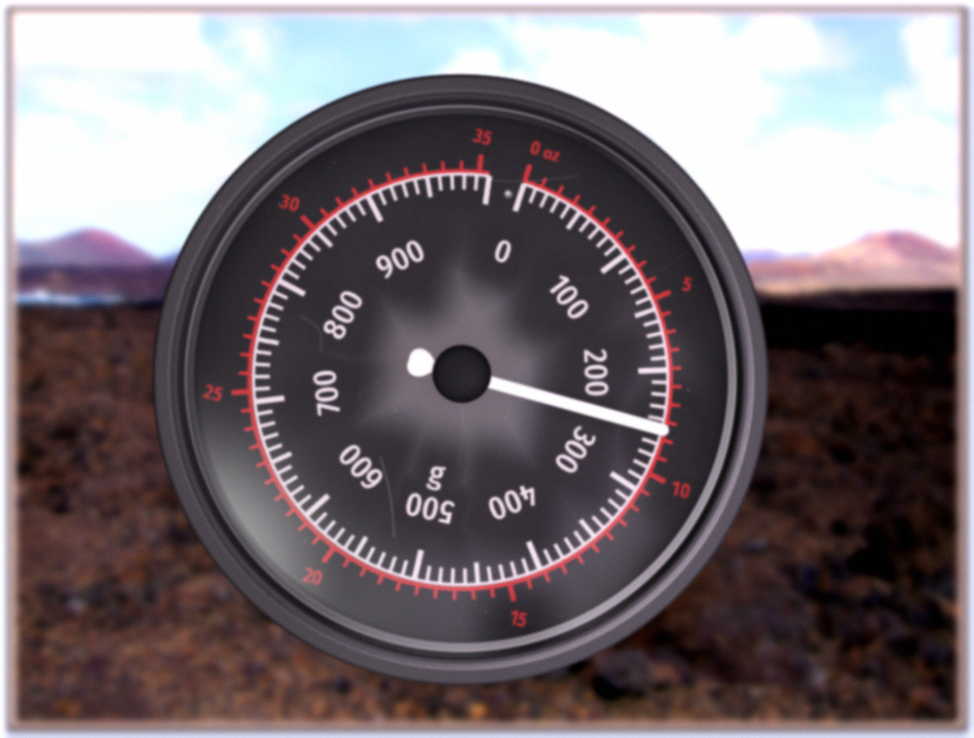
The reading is 250 (g)
